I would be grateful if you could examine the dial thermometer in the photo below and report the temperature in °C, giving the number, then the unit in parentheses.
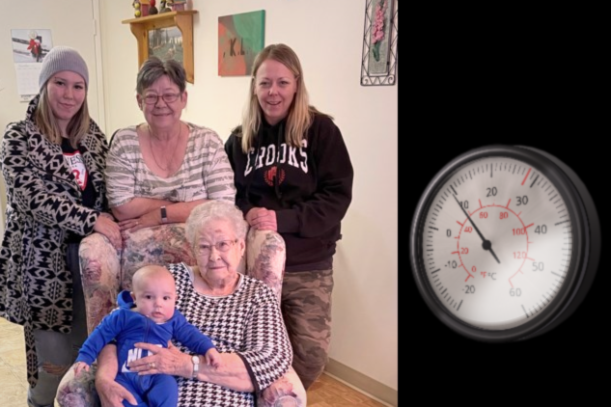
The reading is 10 (°C)
